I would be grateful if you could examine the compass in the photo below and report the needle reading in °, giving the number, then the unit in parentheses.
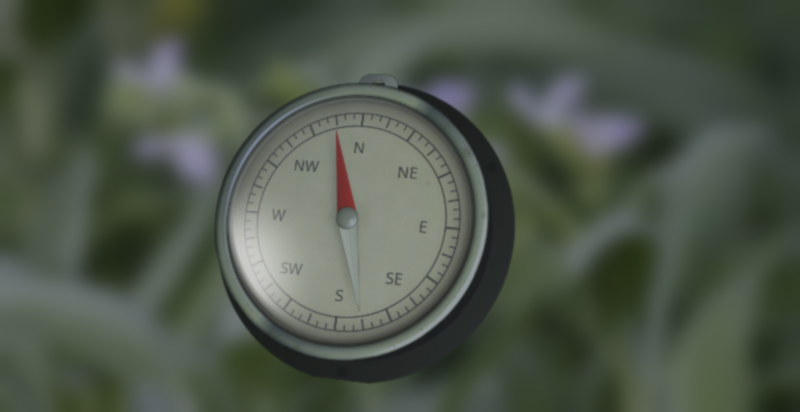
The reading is 345 (°)
